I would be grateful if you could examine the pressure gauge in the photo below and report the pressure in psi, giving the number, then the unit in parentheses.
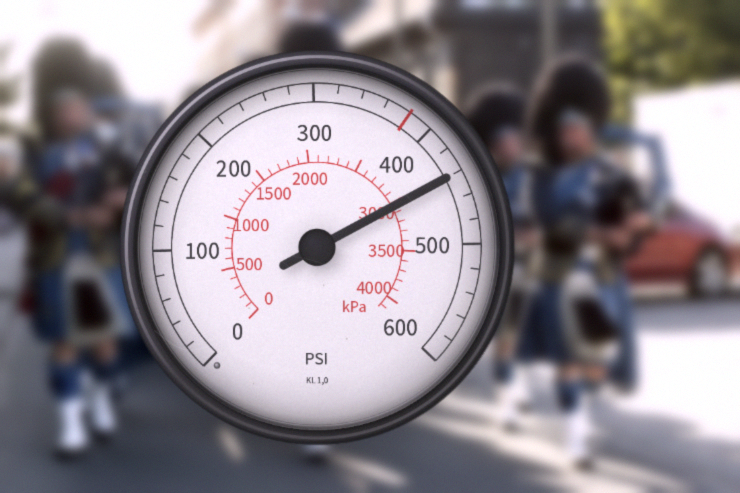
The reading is 440 (psi)
